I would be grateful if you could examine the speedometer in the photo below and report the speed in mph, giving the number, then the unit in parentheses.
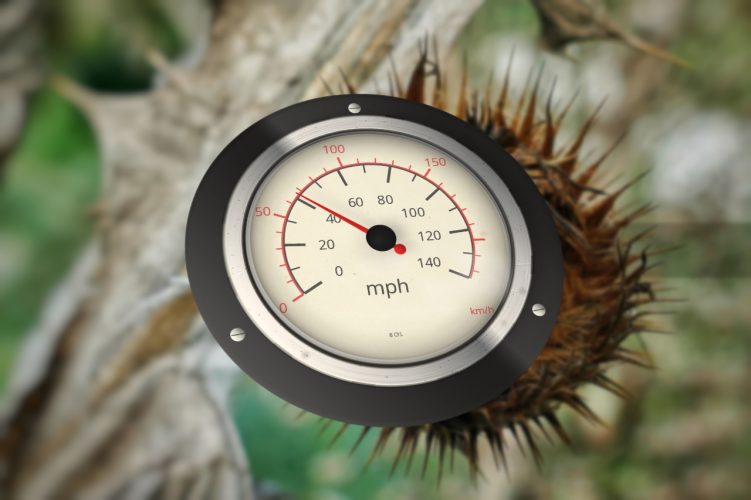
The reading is 40 (mph)
